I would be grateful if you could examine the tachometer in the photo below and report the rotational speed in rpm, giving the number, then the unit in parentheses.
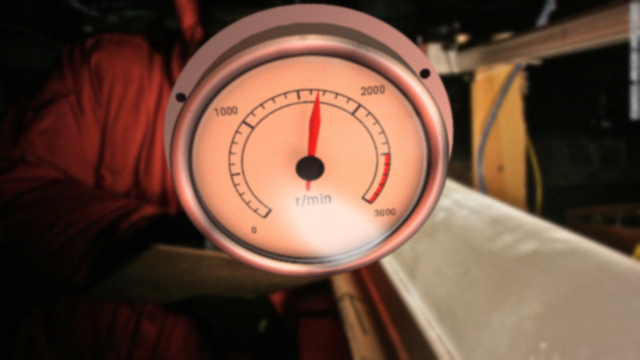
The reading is 1650 (rpm)
